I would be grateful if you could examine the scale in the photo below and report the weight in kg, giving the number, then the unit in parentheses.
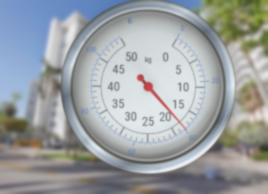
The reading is 18 (kg)
